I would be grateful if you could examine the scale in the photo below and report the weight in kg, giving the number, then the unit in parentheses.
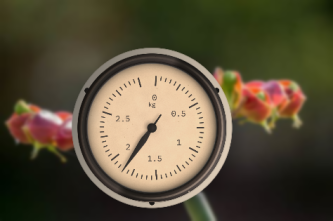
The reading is 1.85 (kg)
